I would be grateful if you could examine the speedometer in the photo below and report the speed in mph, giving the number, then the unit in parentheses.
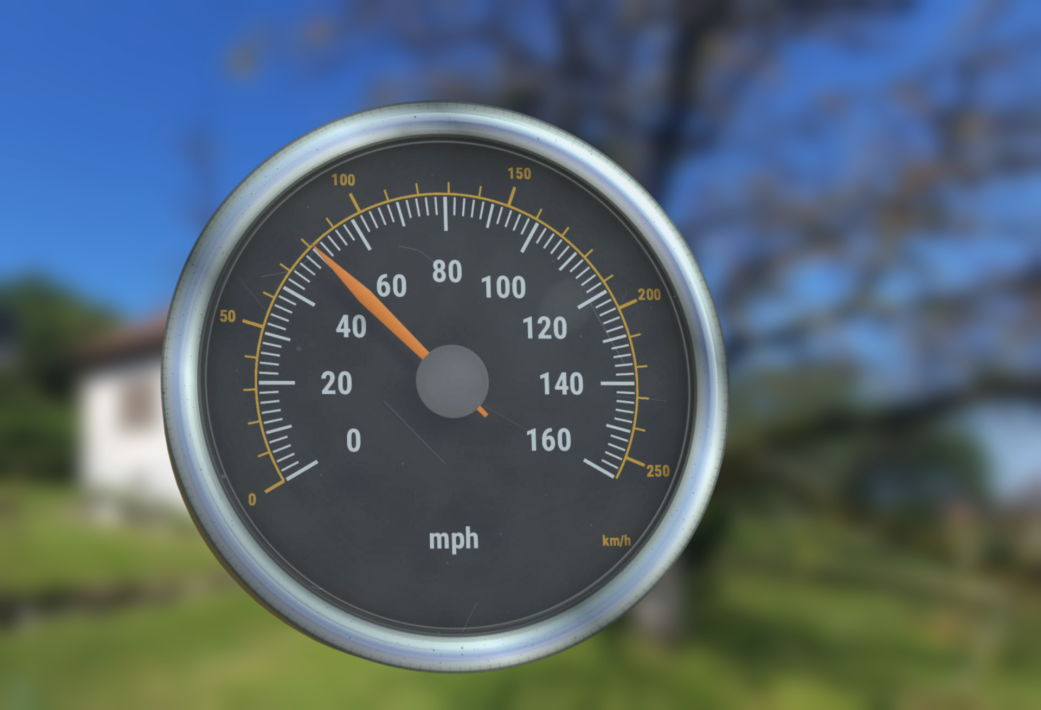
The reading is 50 (mph)
